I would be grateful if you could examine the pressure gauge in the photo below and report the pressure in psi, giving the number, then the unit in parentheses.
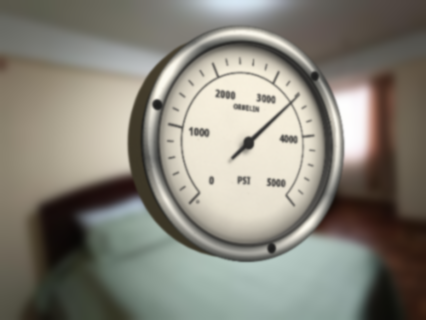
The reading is 3400 (psi)
